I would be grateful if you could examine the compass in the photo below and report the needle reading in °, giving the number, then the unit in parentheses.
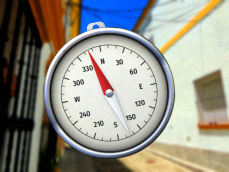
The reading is 345 (°)
